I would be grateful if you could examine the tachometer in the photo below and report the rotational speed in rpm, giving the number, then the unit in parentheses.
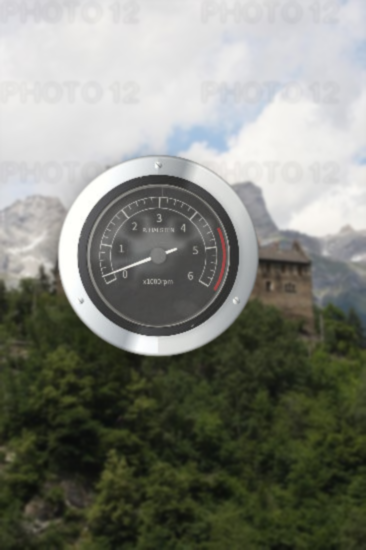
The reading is 200 (rpm)
